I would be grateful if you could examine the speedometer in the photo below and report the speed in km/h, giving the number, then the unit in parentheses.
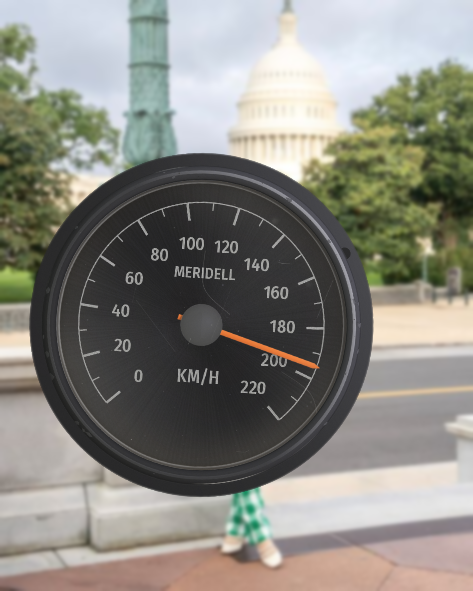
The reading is 195 (km/h)
